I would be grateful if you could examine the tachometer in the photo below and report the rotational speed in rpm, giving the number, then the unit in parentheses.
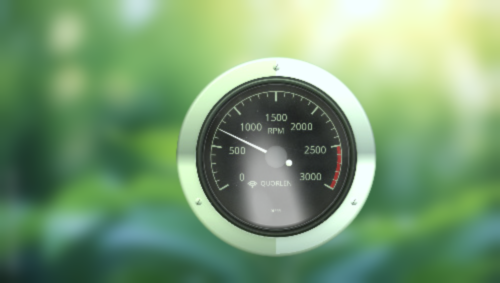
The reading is 700 (rpm)
